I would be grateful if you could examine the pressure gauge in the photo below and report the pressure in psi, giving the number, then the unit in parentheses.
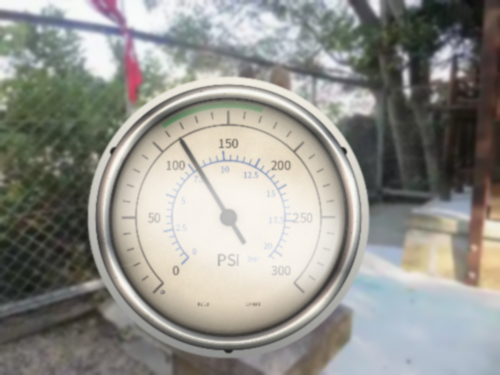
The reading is 115 (psi)
